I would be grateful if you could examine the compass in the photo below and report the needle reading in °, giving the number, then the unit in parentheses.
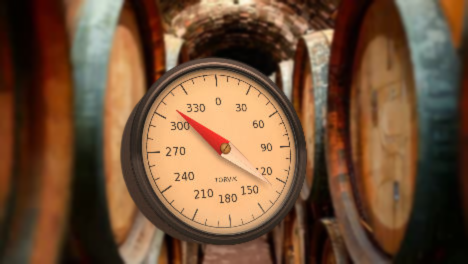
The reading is 310 (°)
